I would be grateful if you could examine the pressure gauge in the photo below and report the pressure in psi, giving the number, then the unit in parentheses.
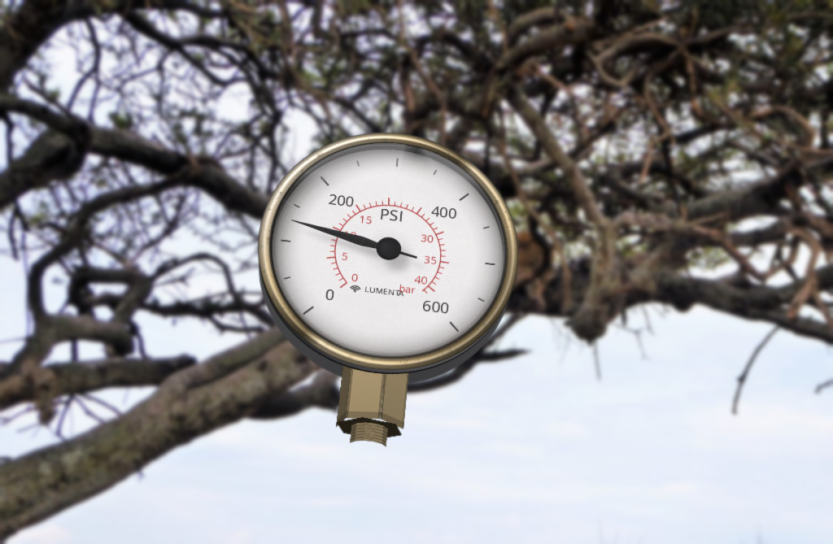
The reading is 125 (psi)
